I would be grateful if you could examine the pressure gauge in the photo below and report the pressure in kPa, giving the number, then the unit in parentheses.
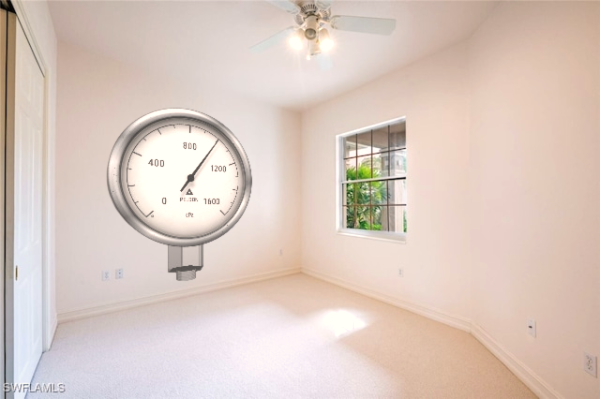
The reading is 1000 (kPa)
